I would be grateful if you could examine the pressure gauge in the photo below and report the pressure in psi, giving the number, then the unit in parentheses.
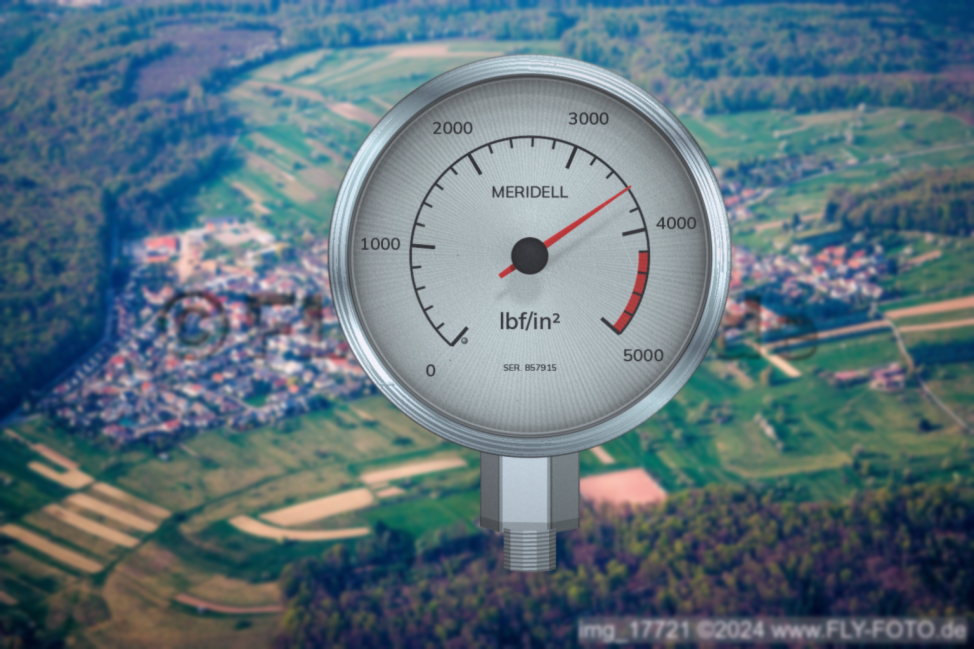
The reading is 3600 (psi)
